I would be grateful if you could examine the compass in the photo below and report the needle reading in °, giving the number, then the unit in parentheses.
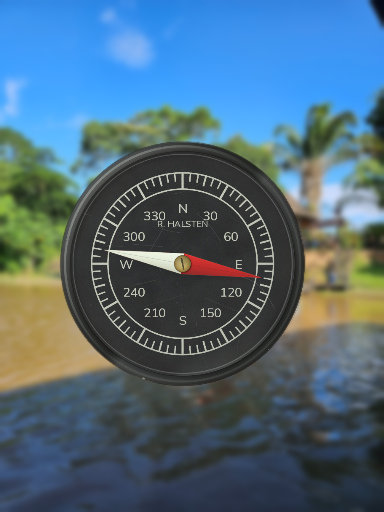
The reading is 100 (°)
